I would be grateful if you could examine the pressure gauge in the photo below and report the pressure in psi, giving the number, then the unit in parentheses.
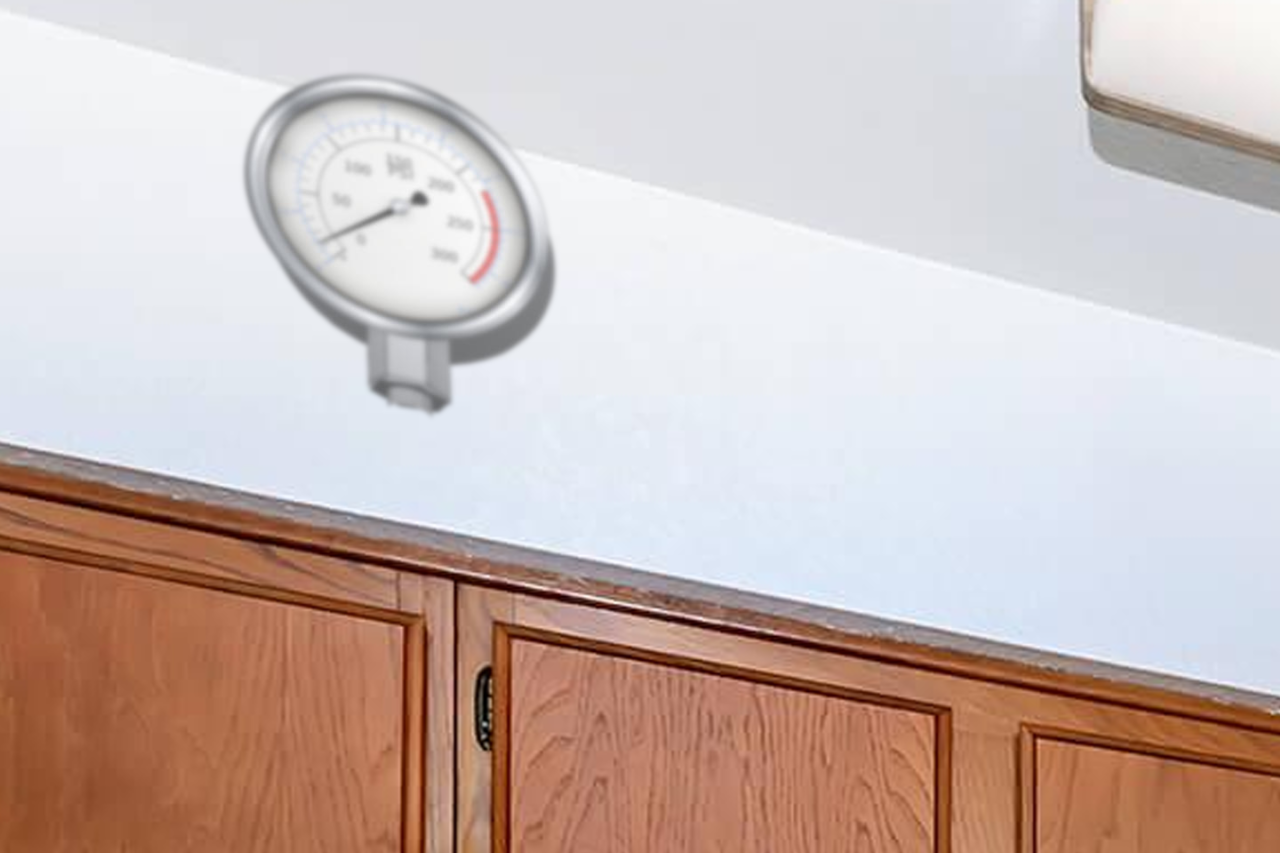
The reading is 10 (psi)
